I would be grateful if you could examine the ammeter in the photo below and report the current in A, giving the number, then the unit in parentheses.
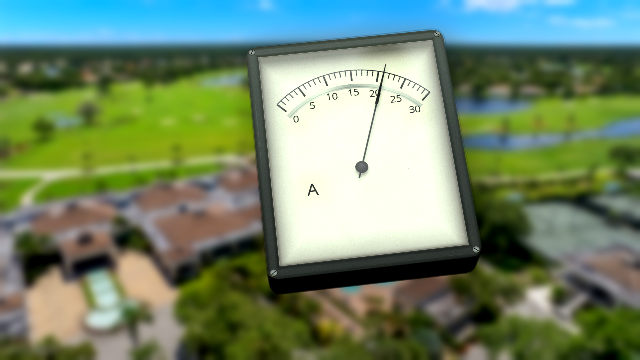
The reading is 21 (A)
